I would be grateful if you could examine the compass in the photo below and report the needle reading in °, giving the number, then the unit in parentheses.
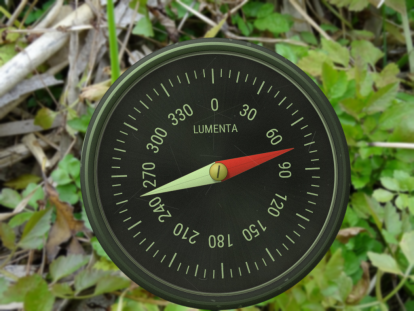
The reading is 75 (°)
